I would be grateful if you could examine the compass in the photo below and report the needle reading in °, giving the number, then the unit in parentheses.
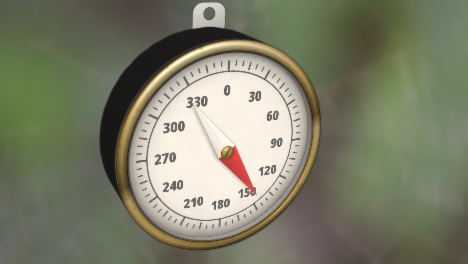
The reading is 145 (°)
